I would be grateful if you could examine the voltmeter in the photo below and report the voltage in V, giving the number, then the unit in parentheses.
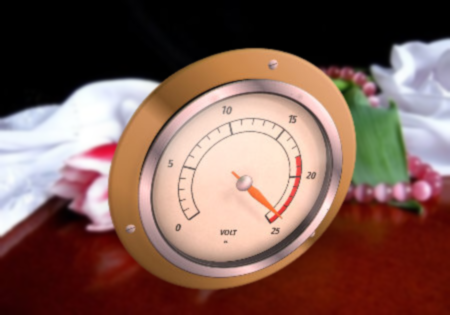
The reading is 24 (V)
